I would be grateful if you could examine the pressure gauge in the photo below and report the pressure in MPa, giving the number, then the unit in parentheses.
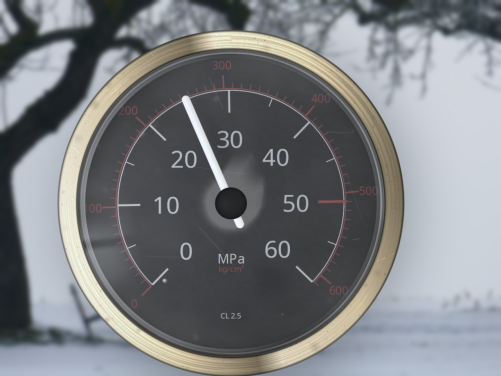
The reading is 25 (MPa)
